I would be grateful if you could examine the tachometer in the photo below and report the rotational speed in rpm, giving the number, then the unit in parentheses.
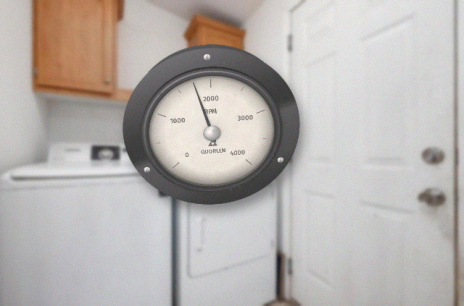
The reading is 1750 (rpm)
